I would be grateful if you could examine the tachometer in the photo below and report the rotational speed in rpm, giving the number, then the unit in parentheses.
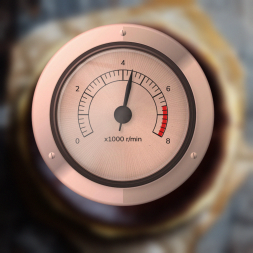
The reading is 4400 (rpm)
